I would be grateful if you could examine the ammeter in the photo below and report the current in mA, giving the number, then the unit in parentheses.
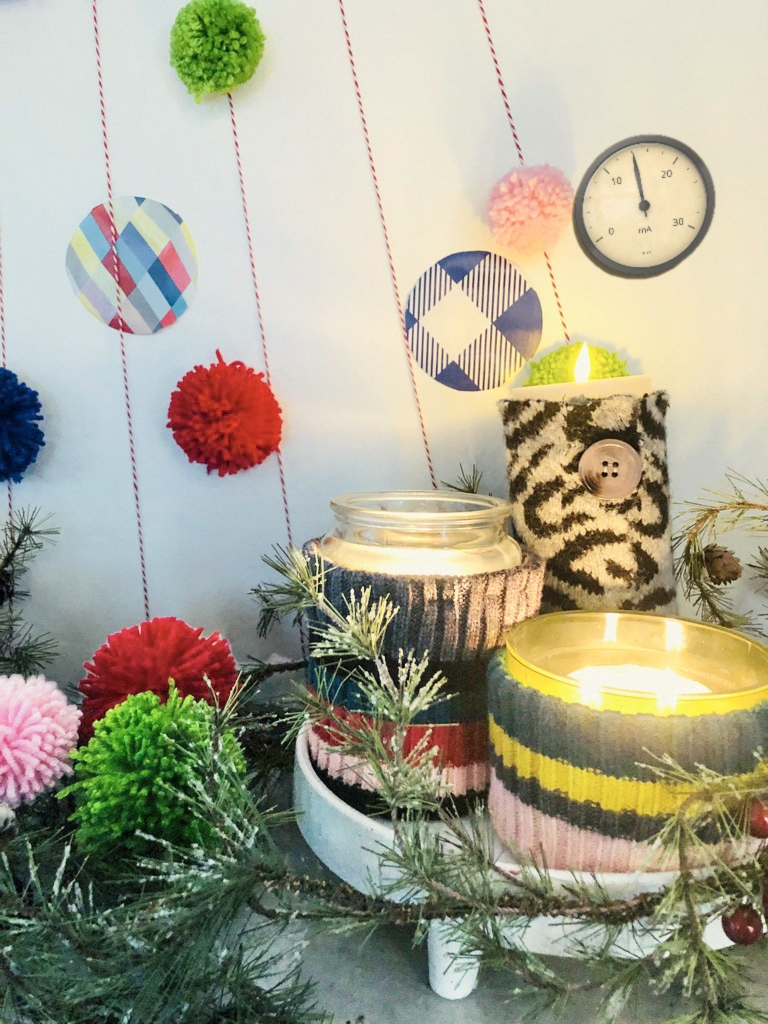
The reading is 14 (mA)
